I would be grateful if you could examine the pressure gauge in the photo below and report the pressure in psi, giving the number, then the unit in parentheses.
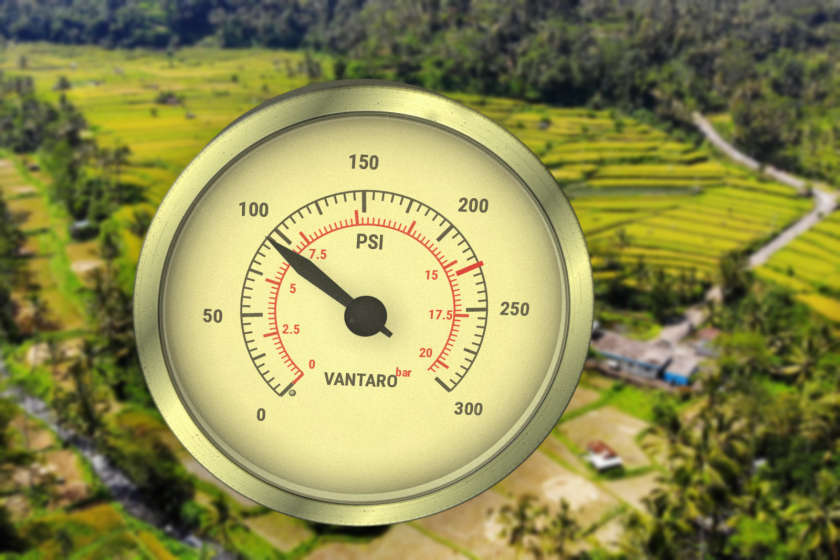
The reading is 95 (psi)
